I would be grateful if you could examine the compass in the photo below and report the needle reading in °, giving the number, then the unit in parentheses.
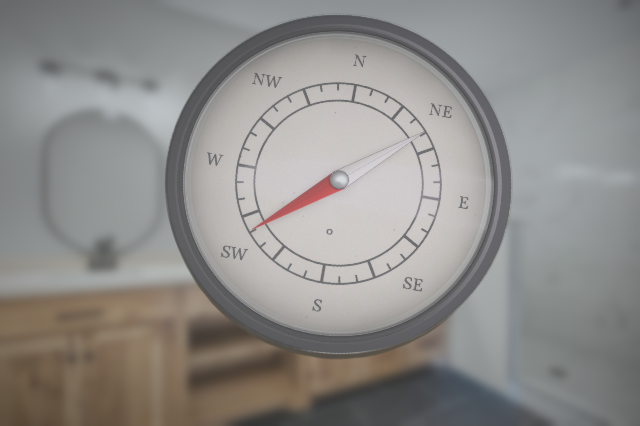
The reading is 230 (°)
